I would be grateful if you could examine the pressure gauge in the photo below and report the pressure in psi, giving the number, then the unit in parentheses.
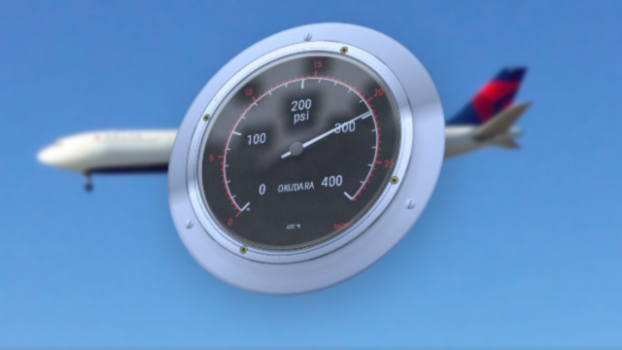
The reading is 300 (psi)
